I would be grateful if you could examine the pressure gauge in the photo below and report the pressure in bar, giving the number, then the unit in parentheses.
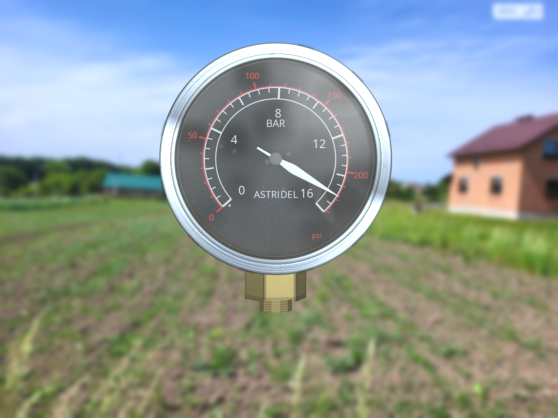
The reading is 15 (bar)
